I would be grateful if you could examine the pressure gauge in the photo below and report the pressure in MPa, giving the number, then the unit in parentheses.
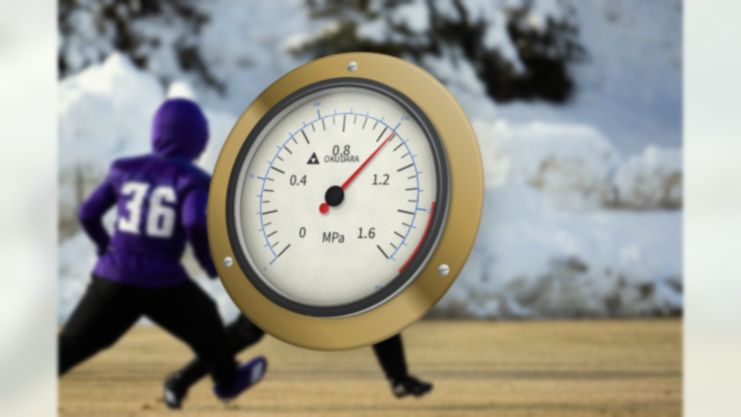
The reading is 1.05 (MPa)
